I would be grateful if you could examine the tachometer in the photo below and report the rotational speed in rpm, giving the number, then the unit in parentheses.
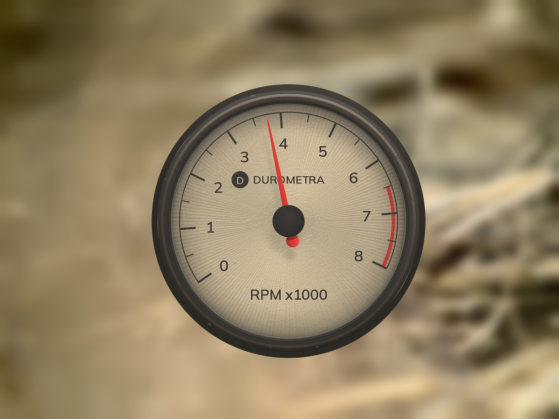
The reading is 3750 (rpm)
